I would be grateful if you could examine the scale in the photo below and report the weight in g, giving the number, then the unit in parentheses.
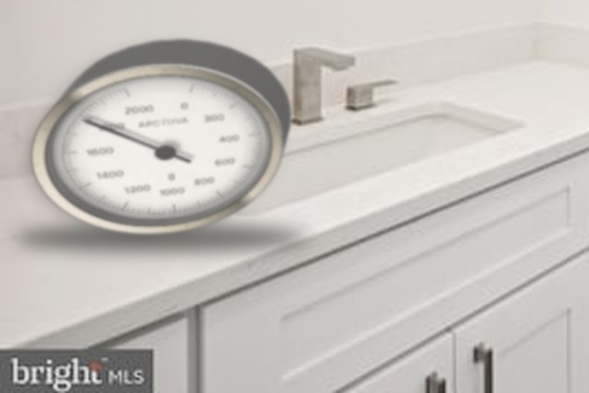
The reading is 1800 (g)
